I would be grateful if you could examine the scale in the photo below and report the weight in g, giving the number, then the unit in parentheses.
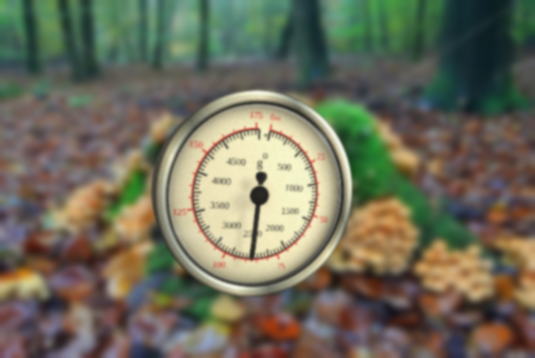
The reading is 2500 (g)
